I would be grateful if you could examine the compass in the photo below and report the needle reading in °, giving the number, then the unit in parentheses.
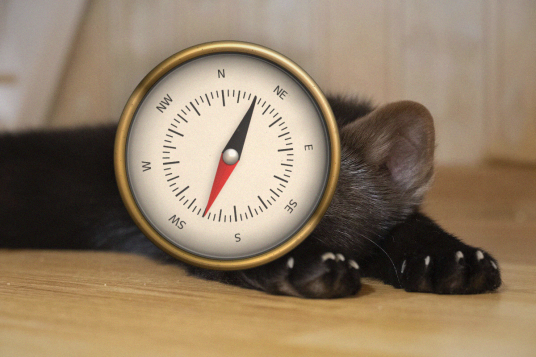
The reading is 210 (°)
